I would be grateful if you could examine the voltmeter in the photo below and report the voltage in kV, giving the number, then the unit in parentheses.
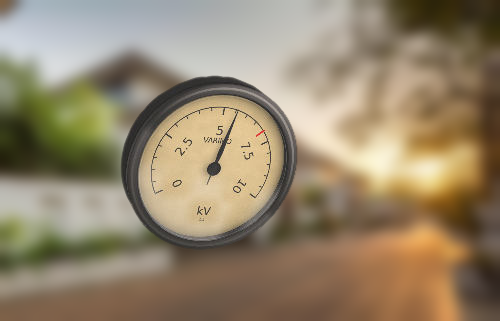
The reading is 5.5 (kV)
